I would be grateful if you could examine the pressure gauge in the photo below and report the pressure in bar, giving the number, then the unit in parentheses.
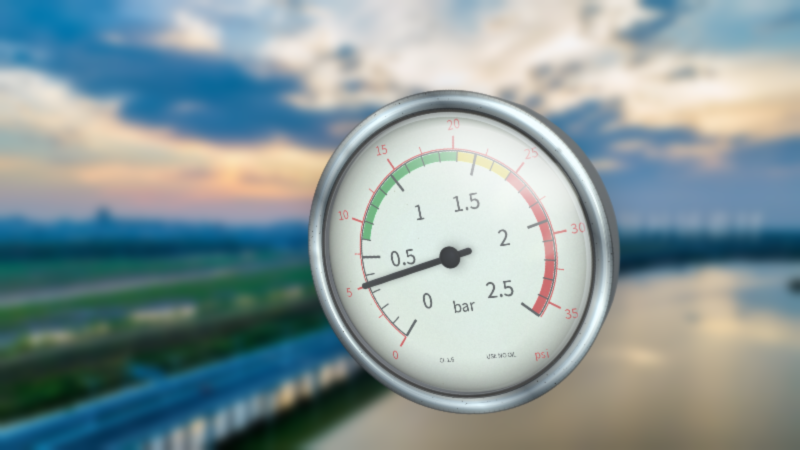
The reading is 0.35 (bar)
